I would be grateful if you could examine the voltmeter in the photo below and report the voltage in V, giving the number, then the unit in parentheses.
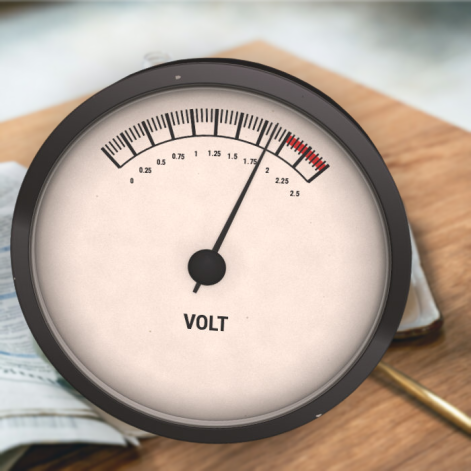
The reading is 1.85 (V)
